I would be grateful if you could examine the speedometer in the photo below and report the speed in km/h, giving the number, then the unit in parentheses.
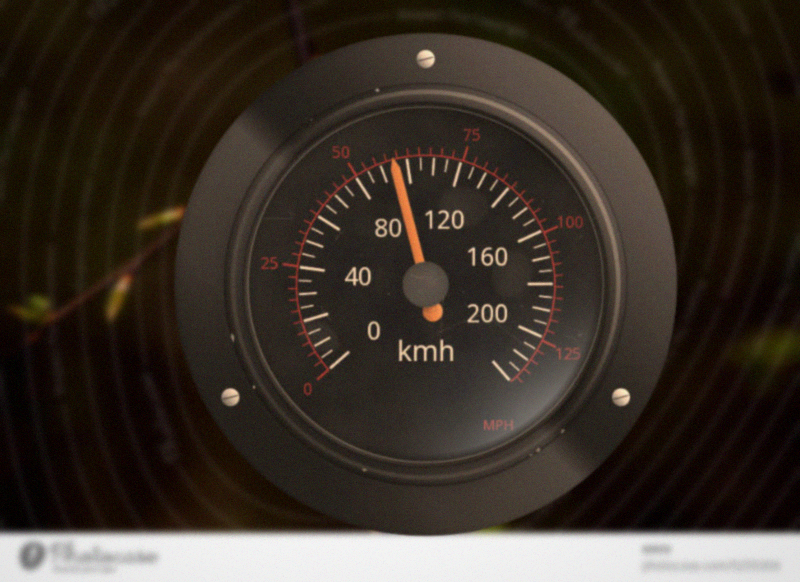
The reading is 95 (km/h)
